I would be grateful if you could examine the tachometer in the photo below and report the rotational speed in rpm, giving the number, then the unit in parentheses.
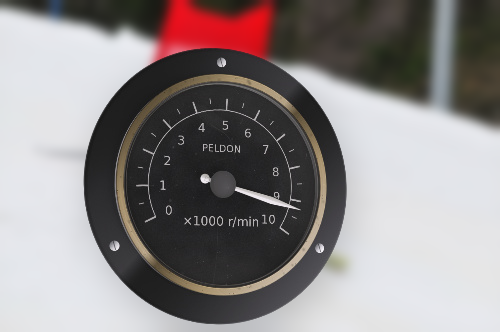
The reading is 9250 (rpm)
